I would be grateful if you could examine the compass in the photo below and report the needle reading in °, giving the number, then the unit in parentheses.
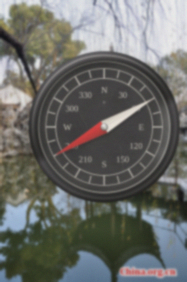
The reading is 240 (°)
